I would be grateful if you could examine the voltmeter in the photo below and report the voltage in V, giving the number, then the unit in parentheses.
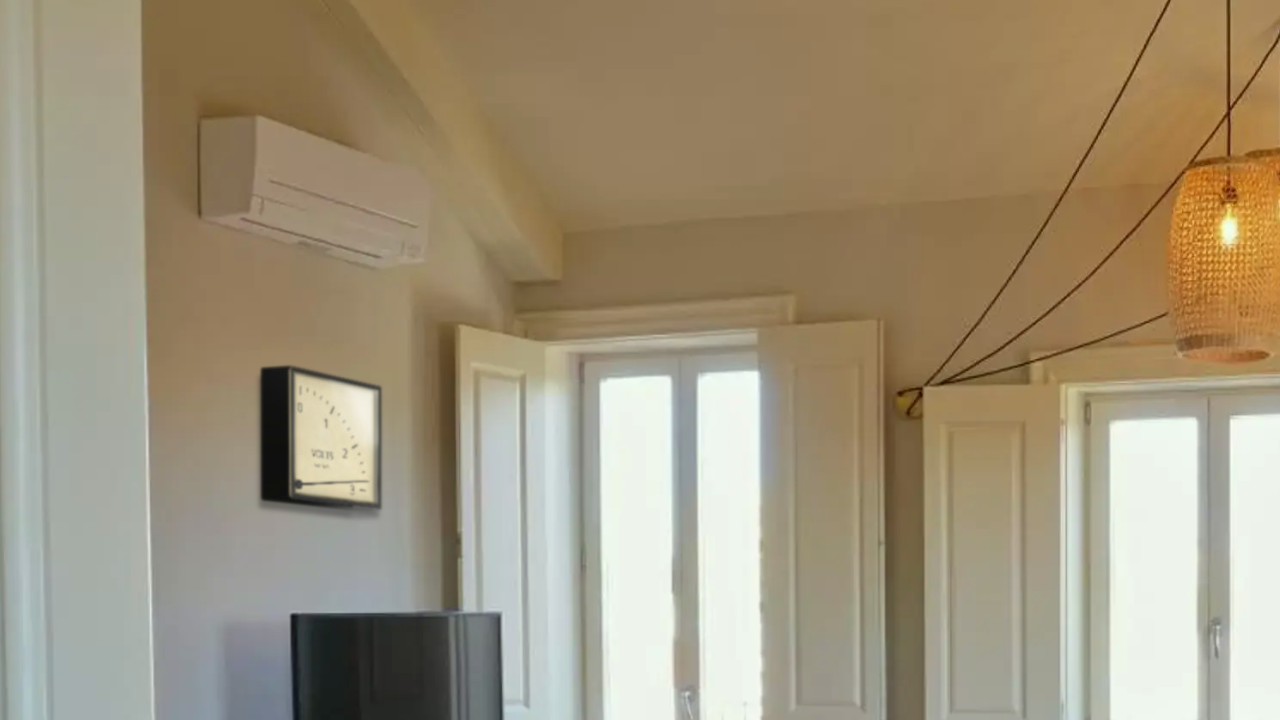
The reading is 2.8 (V)
